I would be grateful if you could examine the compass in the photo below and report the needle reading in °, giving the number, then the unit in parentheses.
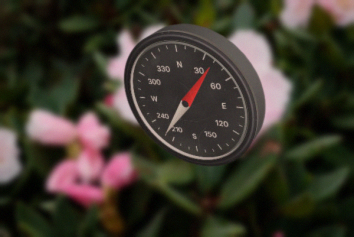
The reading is 40 (°)
